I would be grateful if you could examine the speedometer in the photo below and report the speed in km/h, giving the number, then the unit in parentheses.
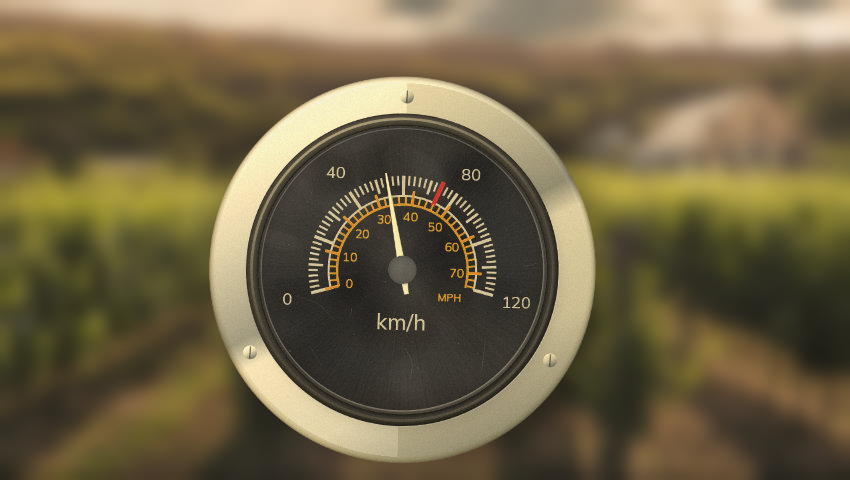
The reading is 54 (km/h)
